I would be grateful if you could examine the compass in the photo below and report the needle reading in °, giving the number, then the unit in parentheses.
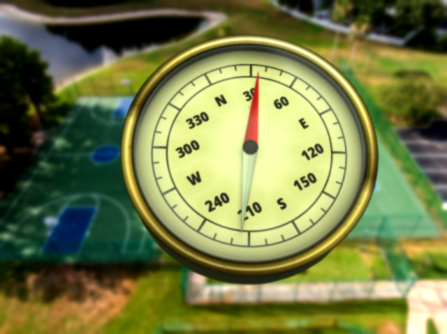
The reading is 35 (°)
